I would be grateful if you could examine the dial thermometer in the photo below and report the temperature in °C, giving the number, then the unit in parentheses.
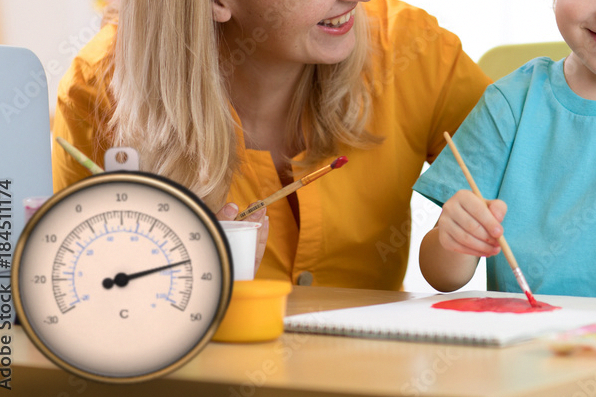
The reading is 35 (°C)
